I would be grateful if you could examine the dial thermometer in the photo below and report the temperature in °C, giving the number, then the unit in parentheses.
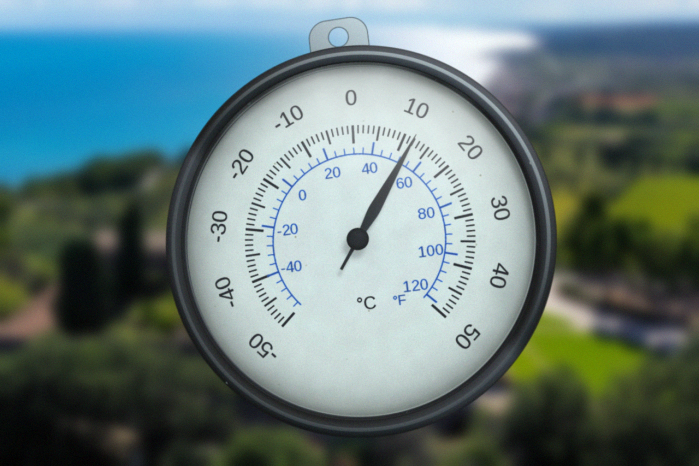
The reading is 12 (°C)
